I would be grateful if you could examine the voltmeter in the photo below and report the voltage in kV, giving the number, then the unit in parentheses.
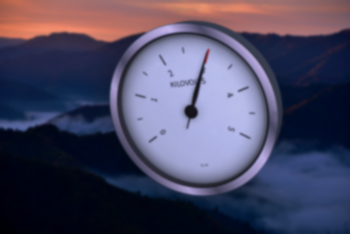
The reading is 3 (kV)
